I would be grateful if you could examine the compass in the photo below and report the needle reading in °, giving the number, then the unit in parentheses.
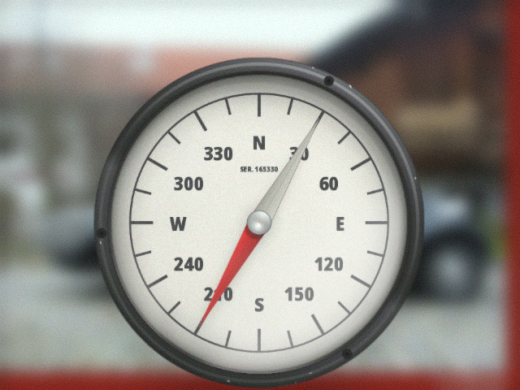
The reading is 210 (°)
